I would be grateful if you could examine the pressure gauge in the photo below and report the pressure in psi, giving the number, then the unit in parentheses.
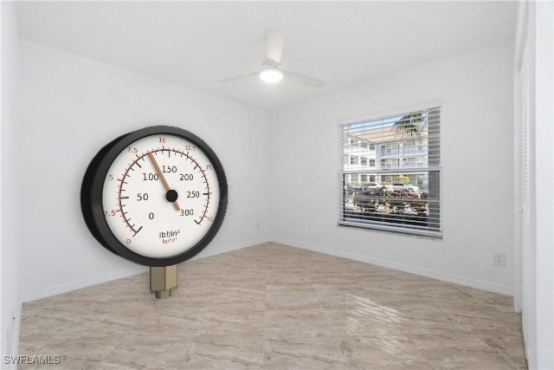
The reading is 120 (psi)
